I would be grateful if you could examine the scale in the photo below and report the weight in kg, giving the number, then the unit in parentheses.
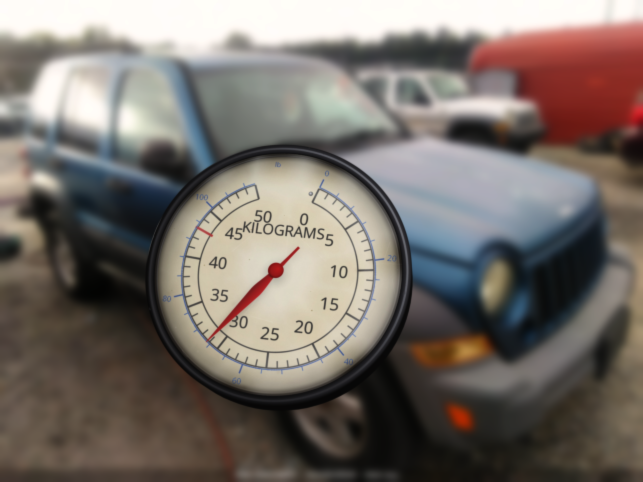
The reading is 31 (kg)
